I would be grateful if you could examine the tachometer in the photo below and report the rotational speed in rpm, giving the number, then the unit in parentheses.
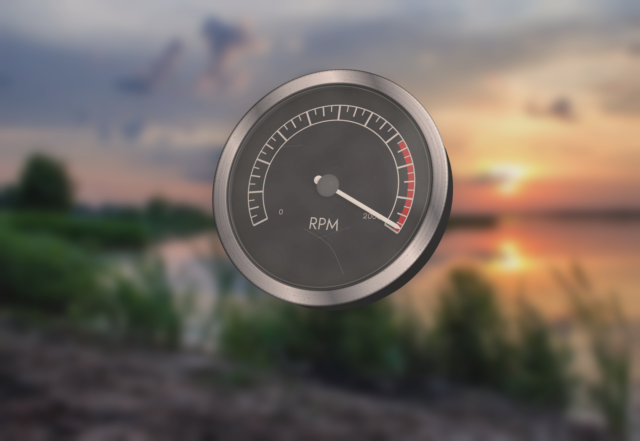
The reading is 1975 (rpm)
